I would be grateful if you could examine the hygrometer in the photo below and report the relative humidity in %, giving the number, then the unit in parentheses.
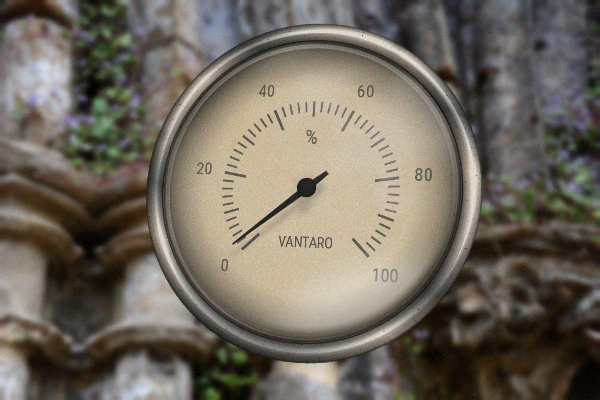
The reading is 2 (%)
